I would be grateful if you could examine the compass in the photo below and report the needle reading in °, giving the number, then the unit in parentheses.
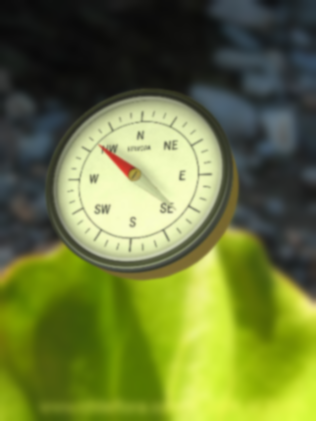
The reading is 310 (°)
